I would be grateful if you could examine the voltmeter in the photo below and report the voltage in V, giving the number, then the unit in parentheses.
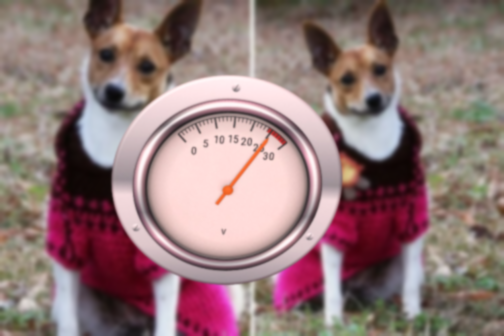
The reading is 25 (V)
